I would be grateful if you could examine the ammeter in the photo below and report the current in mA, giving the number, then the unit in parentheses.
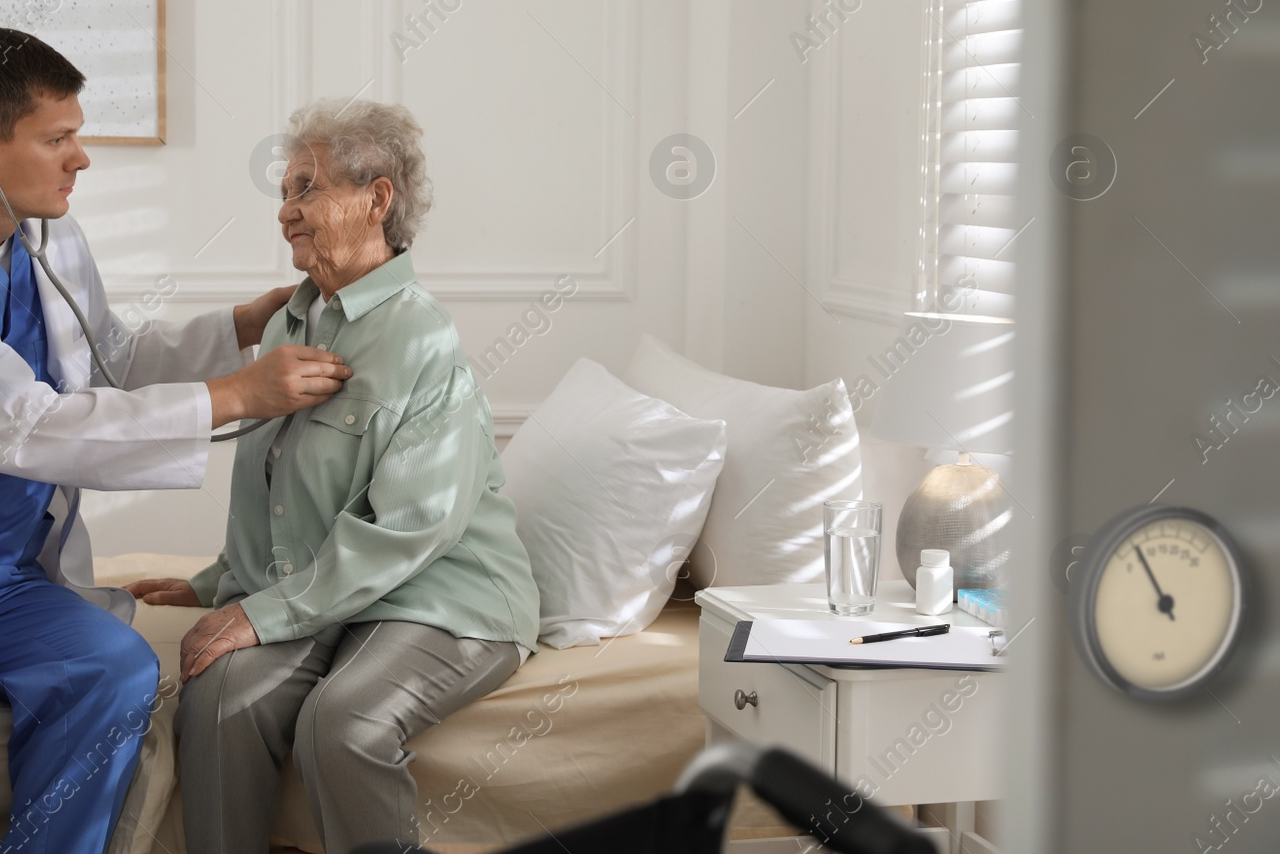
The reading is 5 (mA)
